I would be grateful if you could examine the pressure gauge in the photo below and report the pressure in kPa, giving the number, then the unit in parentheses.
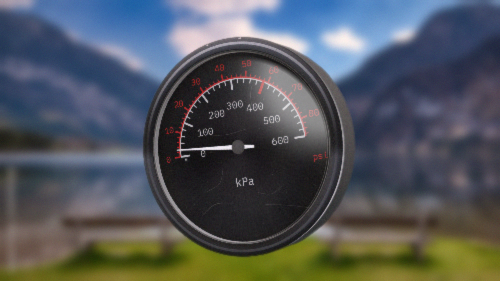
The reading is 20 (kPa)
